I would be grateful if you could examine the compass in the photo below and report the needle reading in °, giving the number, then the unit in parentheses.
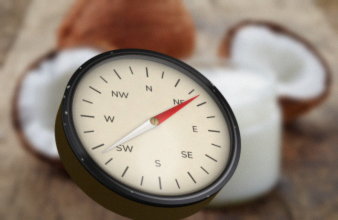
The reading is 52.5 (°)
